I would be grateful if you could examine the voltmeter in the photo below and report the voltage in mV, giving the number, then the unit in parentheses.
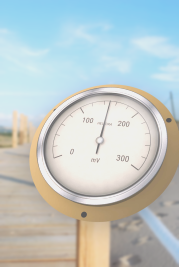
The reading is 150 (mV)
